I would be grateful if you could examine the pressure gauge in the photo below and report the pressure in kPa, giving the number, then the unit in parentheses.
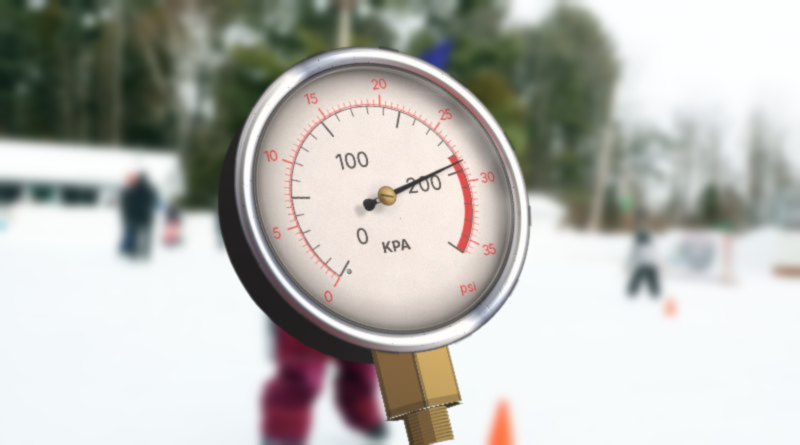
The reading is 195 (kPa)
